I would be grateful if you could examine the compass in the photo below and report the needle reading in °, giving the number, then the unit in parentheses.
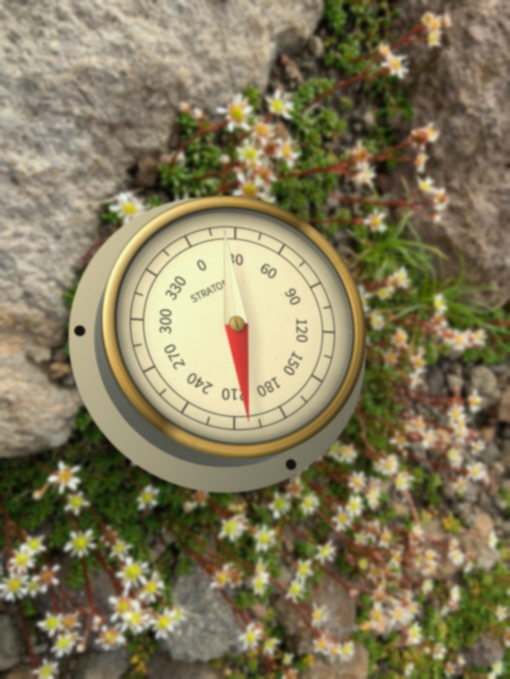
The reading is 202.5 (°)
